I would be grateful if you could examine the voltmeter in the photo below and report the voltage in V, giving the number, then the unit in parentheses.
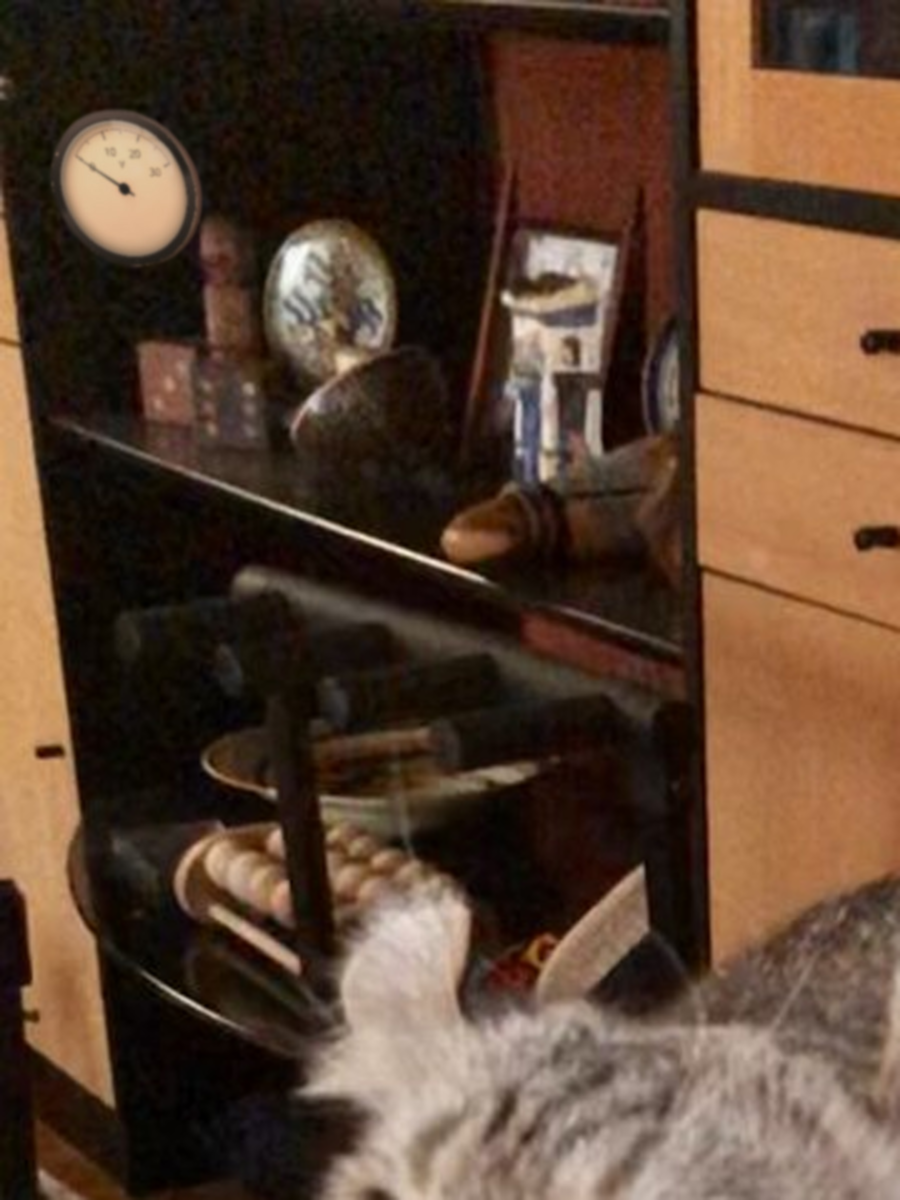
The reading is 0 (V)
